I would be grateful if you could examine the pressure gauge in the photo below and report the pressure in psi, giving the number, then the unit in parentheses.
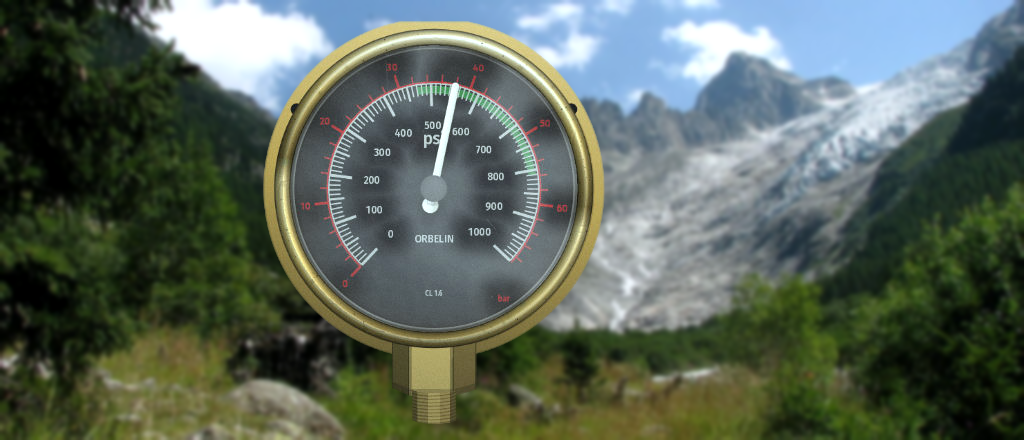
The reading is 550 (psi)
